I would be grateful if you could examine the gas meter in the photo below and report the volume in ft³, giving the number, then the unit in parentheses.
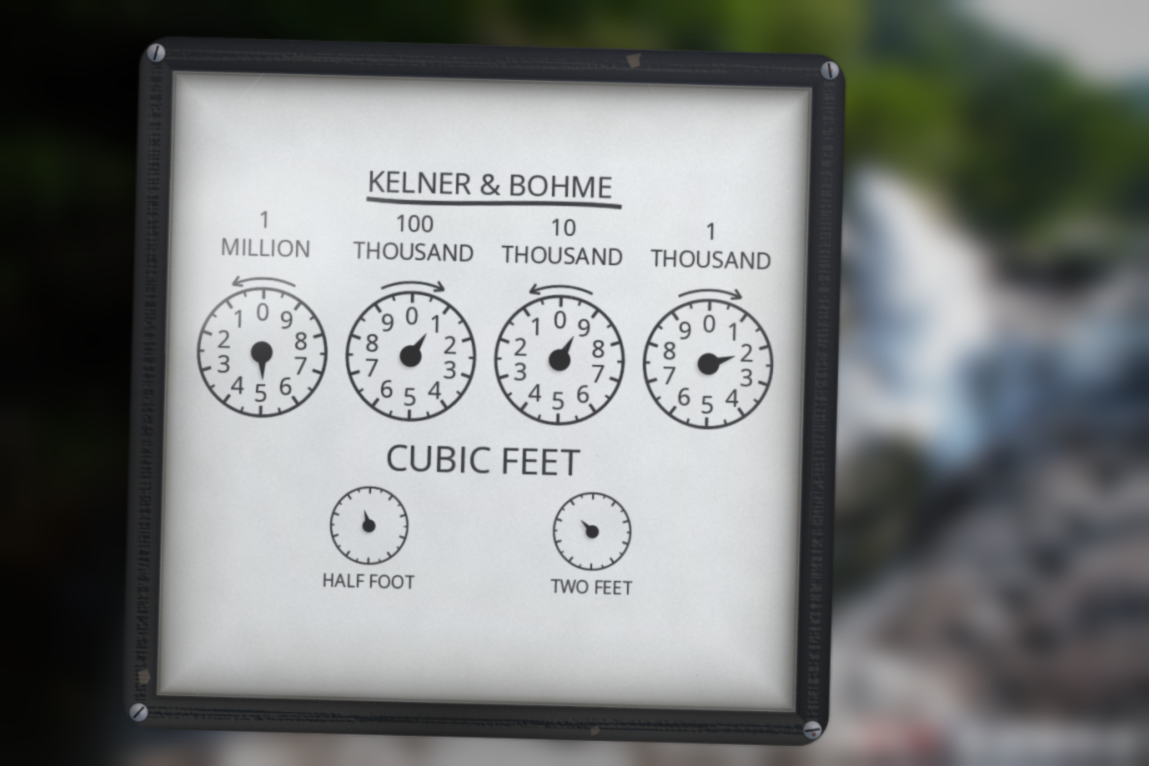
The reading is 509200 (ft³)
